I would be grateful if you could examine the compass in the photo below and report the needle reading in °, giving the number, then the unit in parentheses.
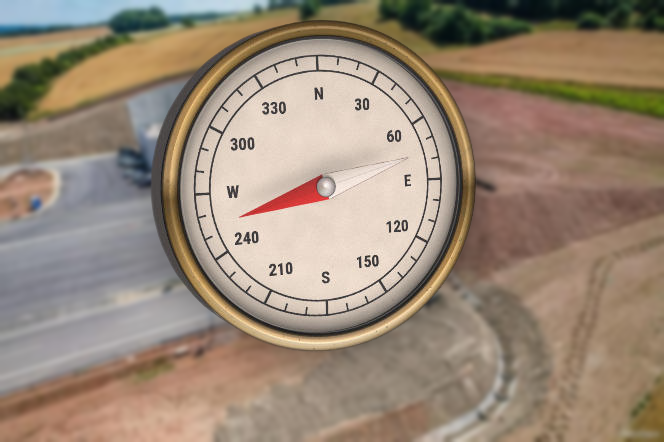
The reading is 255 (°)
